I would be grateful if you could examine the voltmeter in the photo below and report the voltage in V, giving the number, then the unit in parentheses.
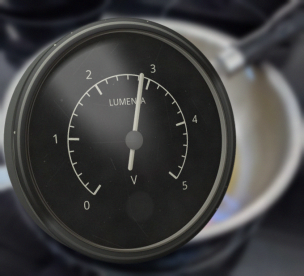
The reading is 2.8 (V)
